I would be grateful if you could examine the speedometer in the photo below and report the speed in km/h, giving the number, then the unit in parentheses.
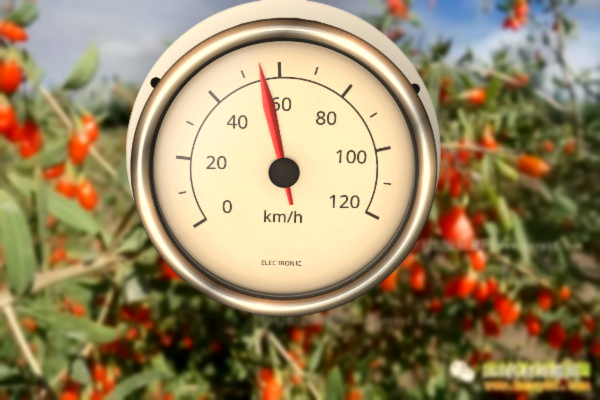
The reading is 55 (km/h)
